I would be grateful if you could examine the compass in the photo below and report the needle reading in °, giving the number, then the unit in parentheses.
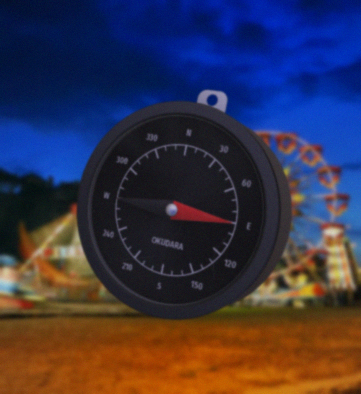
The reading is 90 (°)
